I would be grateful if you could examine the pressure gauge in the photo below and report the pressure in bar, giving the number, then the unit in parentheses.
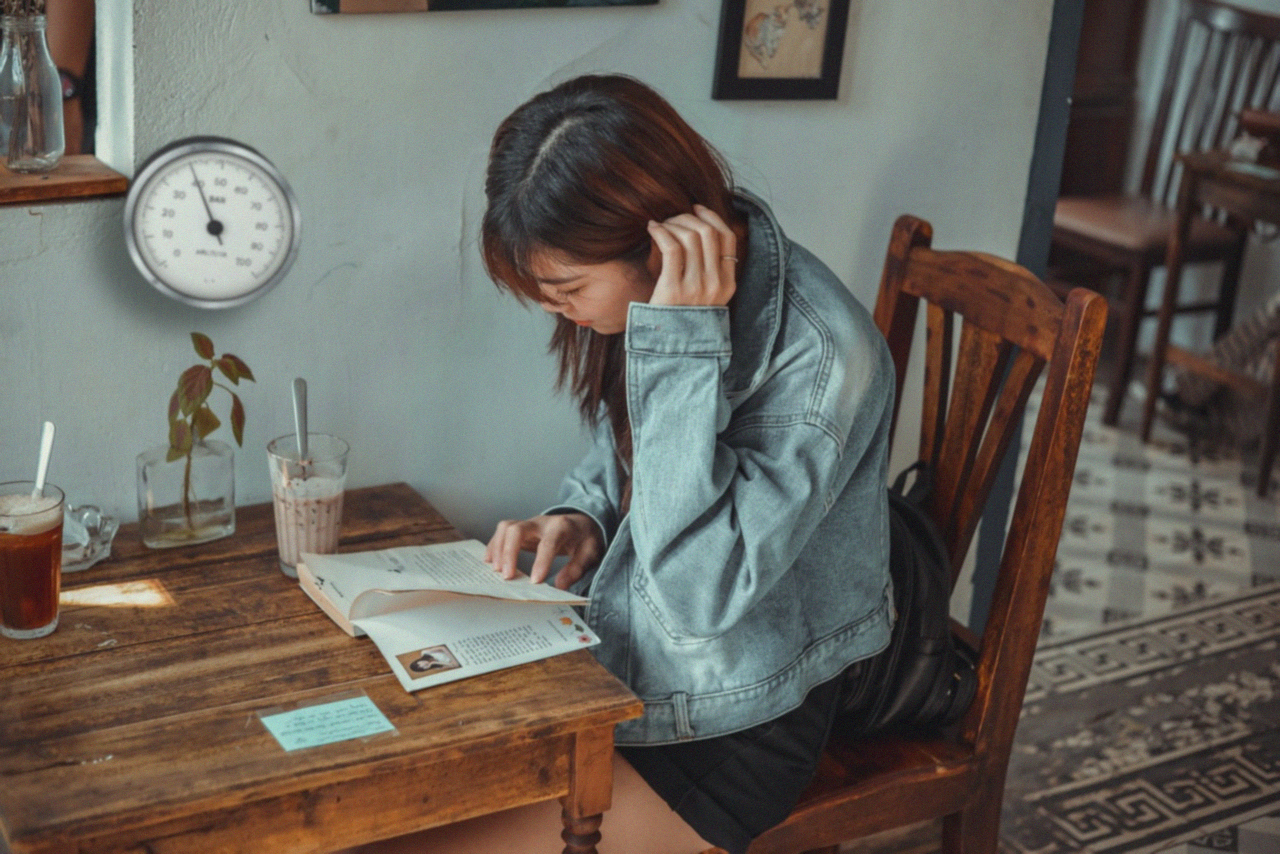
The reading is 40 (bar)
